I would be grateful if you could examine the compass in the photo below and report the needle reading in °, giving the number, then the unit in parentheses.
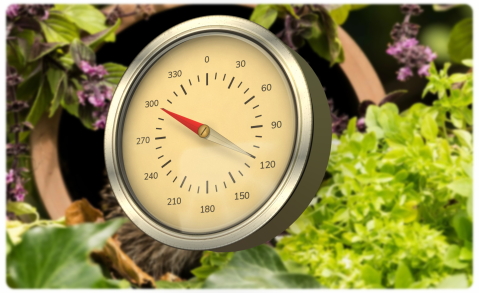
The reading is 300 (°)
